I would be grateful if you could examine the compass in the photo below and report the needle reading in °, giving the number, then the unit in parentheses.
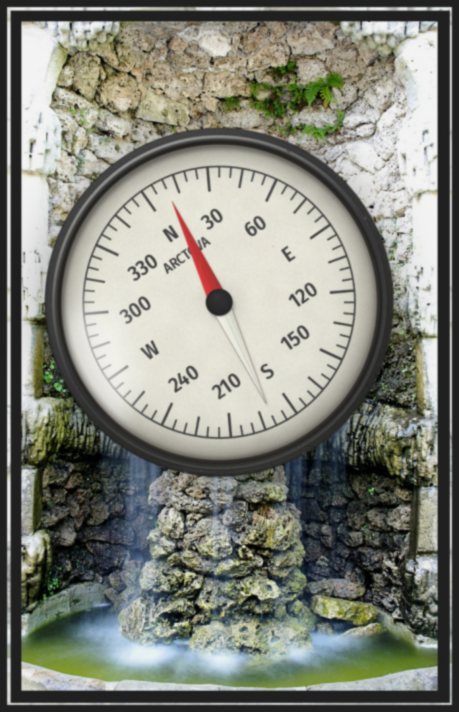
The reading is 10 (°)
